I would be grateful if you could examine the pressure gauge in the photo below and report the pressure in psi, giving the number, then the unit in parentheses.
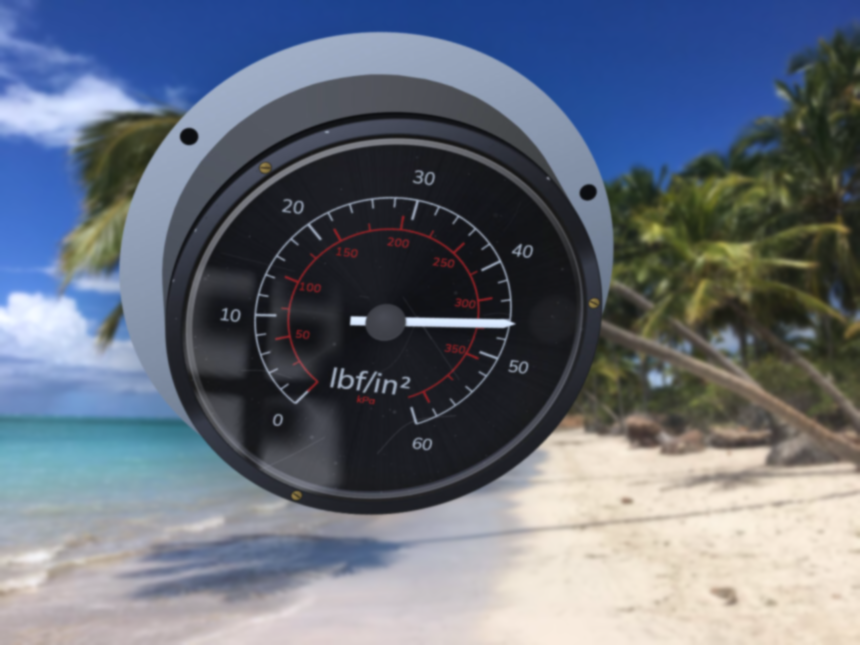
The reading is 46 (psi)
